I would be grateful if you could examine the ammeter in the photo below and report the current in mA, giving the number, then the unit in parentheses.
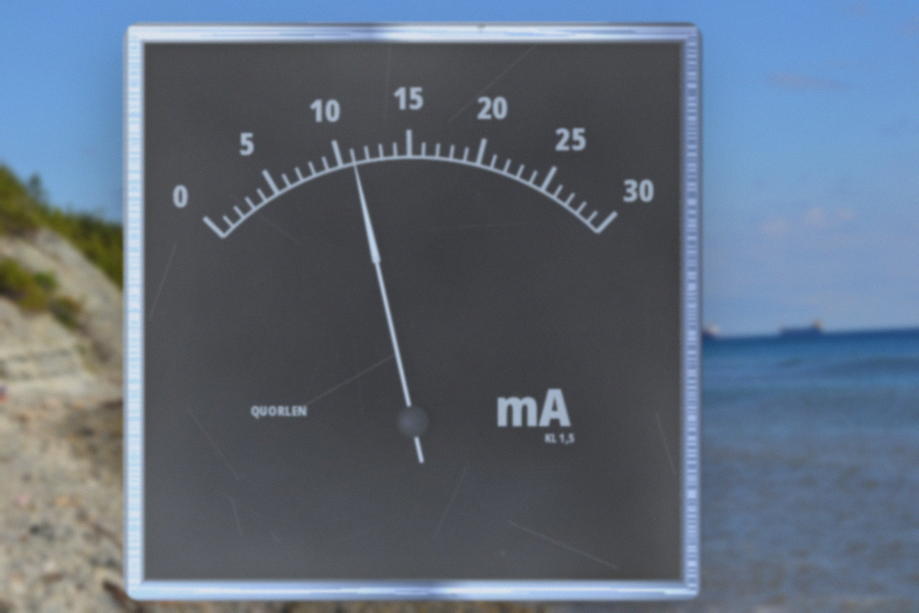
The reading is 11 (mA)
